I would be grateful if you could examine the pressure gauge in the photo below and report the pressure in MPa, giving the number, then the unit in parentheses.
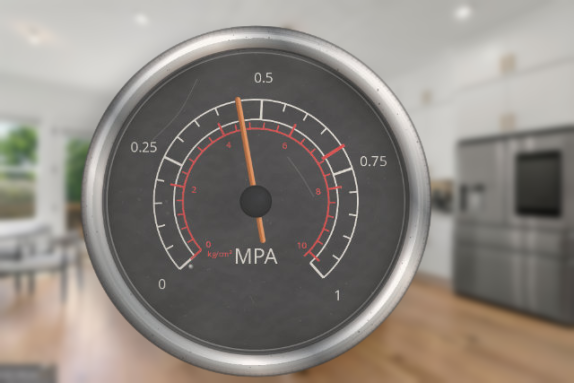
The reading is 0.45 (MPa)
